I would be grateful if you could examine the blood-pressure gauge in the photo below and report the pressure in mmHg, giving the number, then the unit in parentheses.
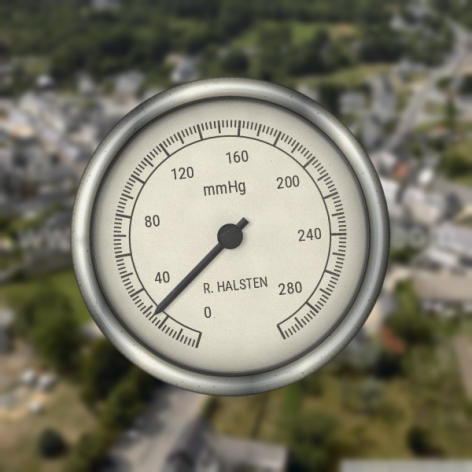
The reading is 26 (mmHg)
